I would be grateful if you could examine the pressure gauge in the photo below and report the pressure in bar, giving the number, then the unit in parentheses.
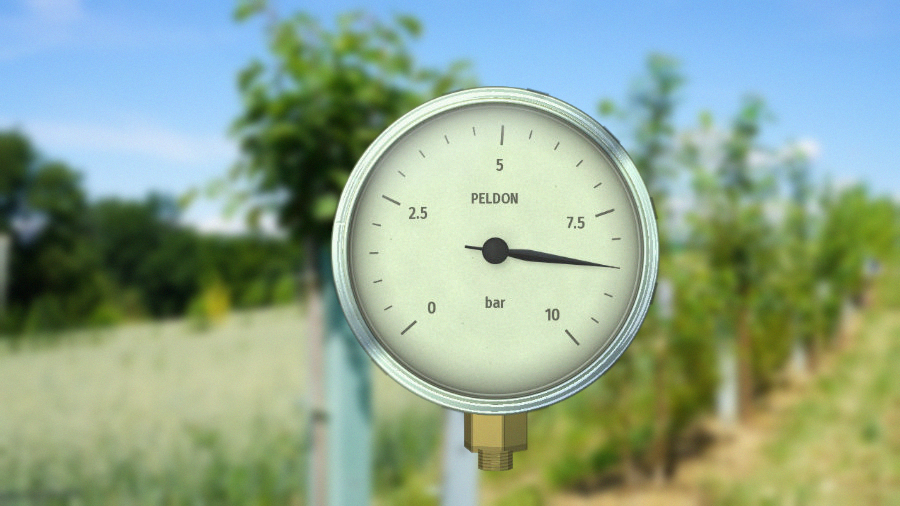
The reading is 8.5 (bar)
